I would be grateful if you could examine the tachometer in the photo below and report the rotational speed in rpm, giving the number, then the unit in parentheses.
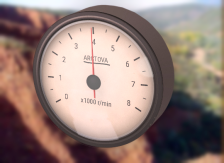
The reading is 4000 (rpm)
